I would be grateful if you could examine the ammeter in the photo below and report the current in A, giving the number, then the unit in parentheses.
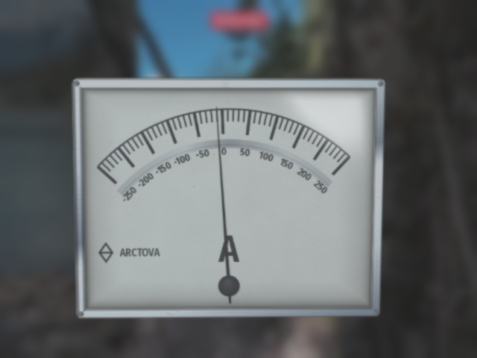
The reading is -10 (A)
